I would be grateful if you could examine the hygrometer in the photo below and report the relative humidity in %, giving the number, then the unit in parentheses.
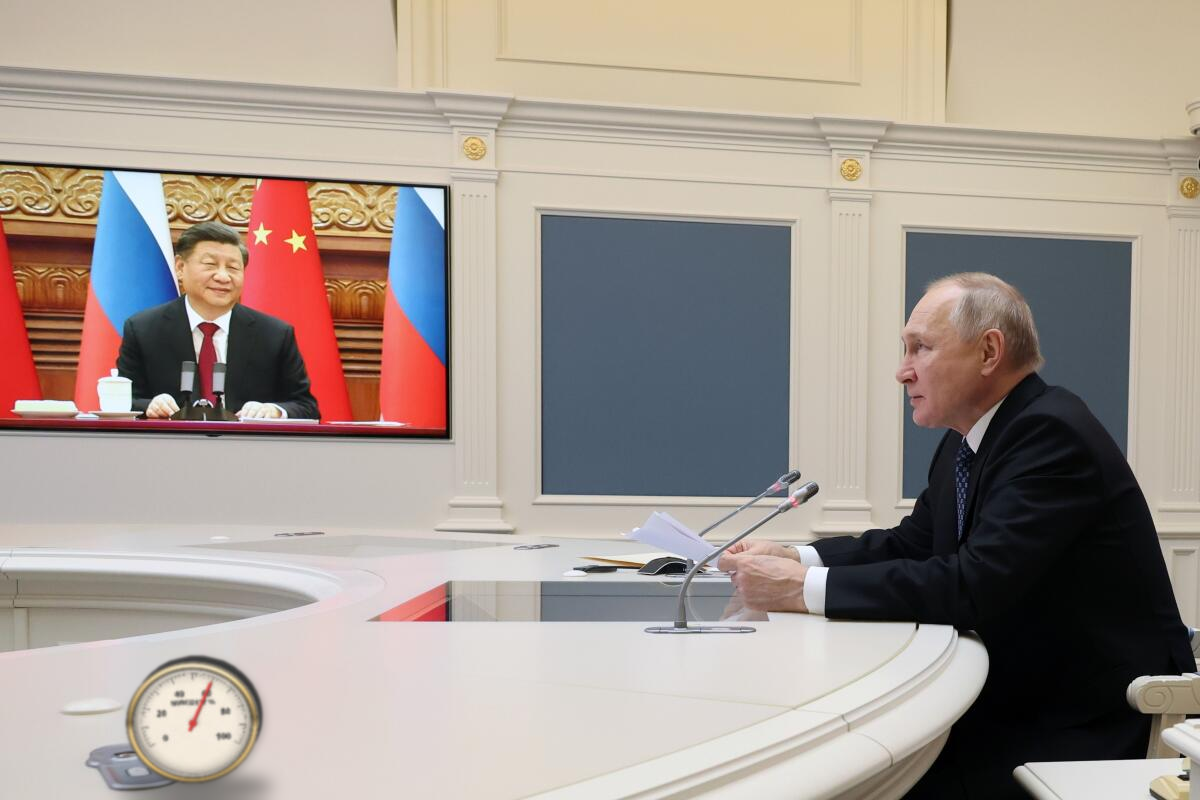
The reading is 60 (%)
